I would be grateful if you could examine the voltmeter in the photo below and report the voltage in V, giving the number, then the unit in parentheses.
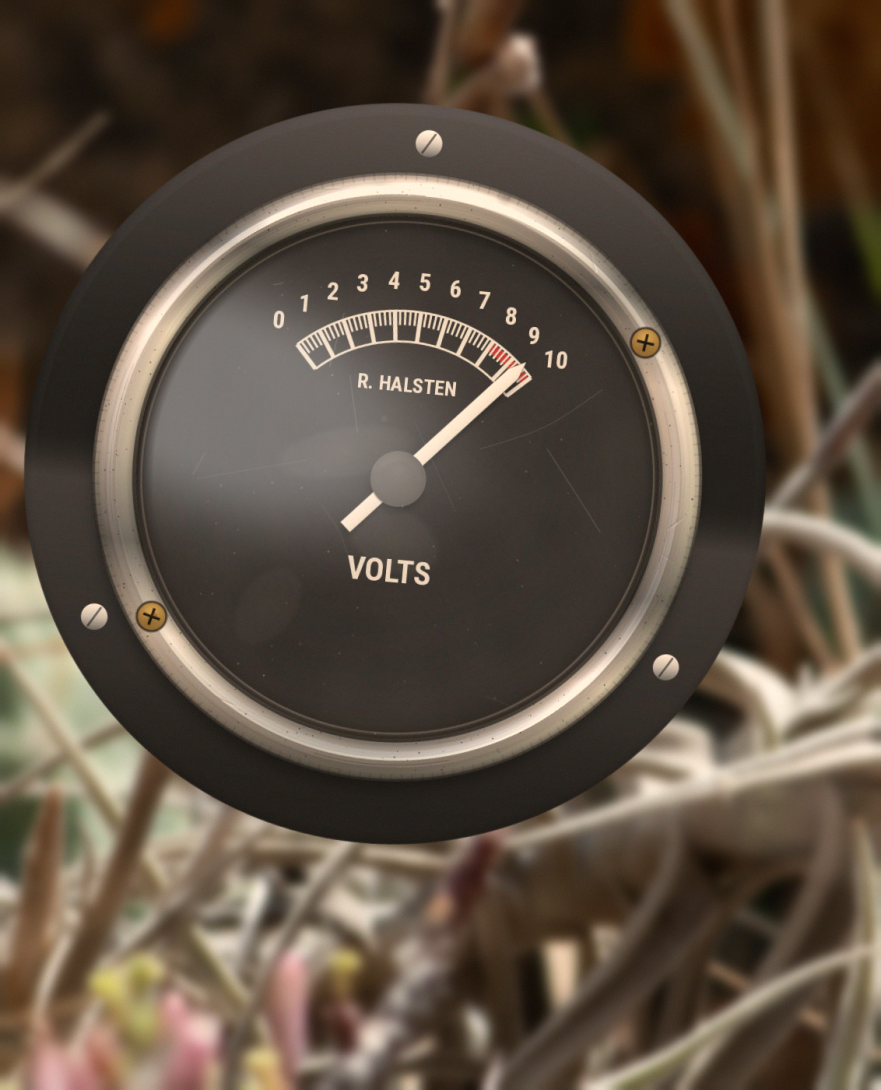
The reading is 9.4 (V)
